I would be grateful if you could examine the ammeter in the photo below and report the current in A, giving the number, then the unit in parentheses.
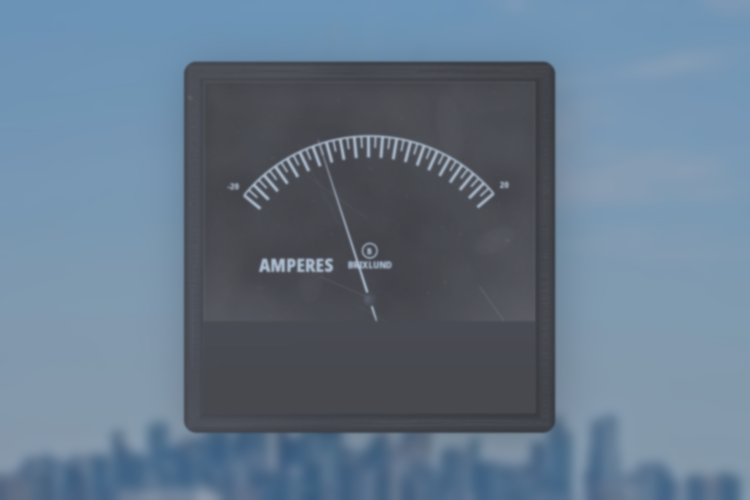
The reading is -7 (A)
